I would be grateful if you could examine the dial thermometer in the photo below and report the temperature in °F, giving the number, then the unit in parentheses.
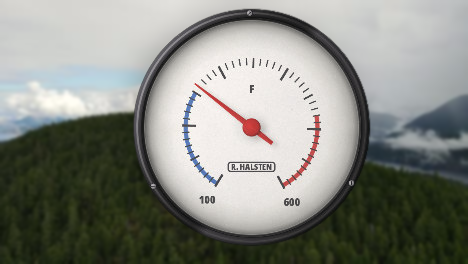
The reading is 260 (°F)
